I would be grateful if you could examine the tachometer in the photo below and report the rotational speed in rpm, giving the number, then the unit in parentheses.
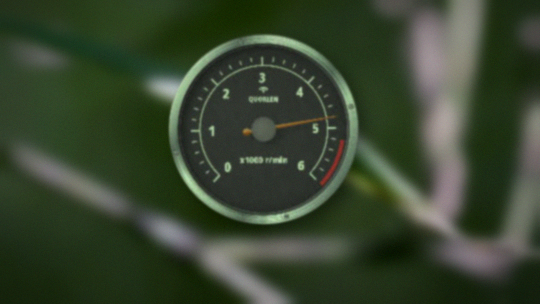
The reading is 4800 (rpm)
